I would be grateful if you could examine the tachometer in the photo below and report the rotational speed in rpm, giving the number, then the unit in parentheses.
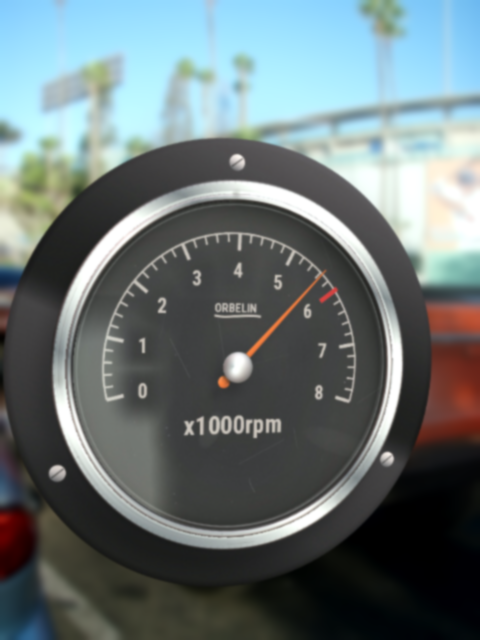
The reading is 5600 (rpm)
